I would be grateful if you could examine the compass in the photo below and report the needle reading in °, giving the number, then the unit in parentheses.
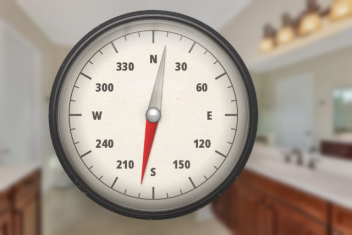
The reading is 190 (°)
